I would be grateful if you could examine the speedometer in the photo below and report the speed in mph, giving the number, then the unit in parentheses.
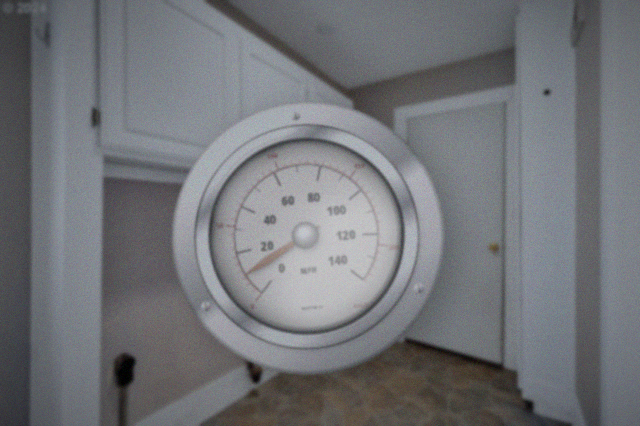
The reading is 10 (mph)
